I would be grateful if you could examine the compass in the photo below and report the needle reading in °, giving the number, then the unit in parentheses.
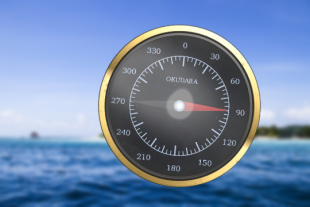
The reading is 90 (°)
